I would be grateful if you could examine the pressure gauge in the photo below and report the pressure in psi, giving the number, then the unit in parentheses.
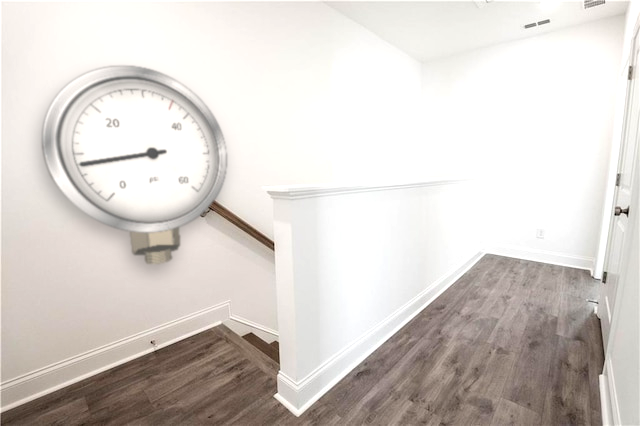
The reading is 8 (psi)
